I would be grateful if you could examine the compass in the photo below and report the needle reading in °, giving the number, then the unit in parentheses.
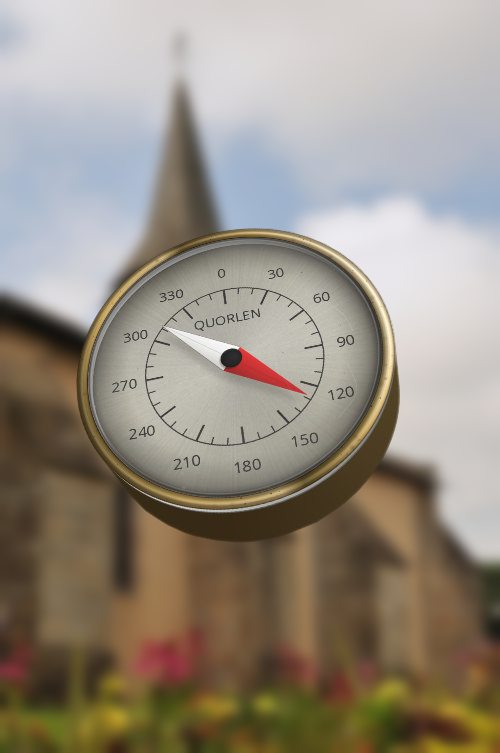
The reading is 130 (°)
